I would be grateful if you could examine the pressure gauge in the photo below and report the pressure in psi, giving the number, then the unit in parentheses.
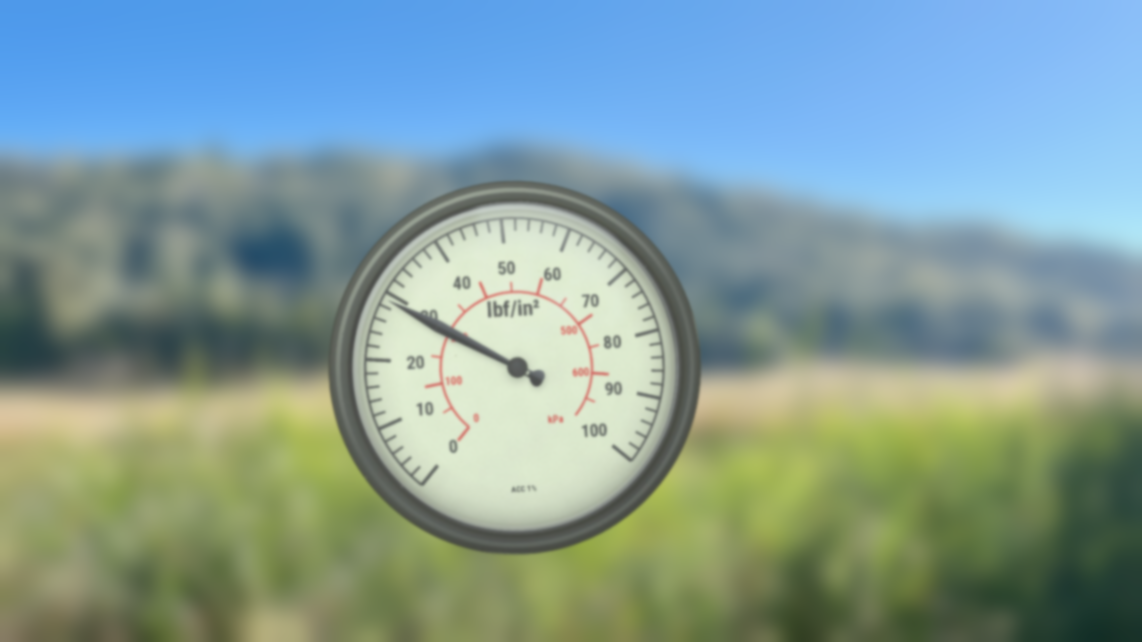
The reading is 29 (psi)
